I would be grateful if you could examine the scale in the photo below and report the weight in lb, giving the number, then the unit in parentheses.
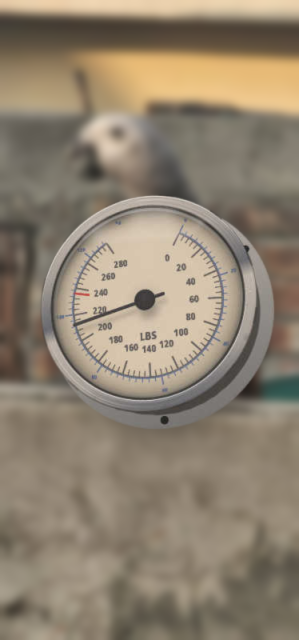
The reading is 212 (lb)
